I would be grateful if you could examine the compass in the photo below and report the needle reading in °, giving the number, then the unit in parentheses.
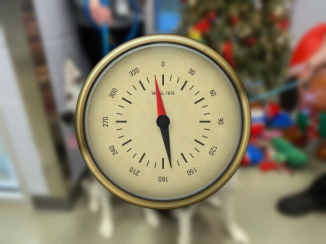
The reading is 350 (°)
